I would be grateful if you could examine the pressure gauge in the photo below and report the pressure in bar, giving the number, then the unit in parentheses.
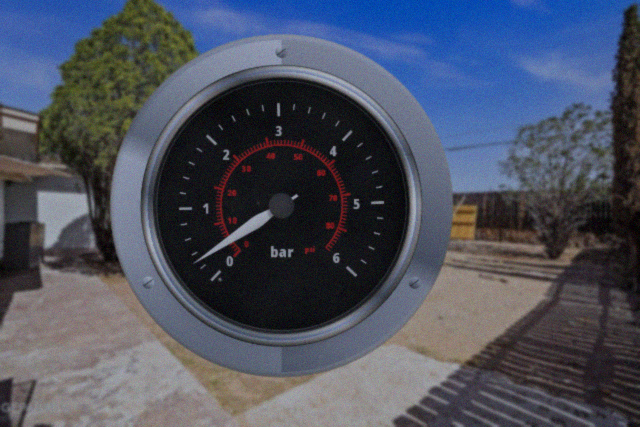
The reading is 0.3 (bar)
